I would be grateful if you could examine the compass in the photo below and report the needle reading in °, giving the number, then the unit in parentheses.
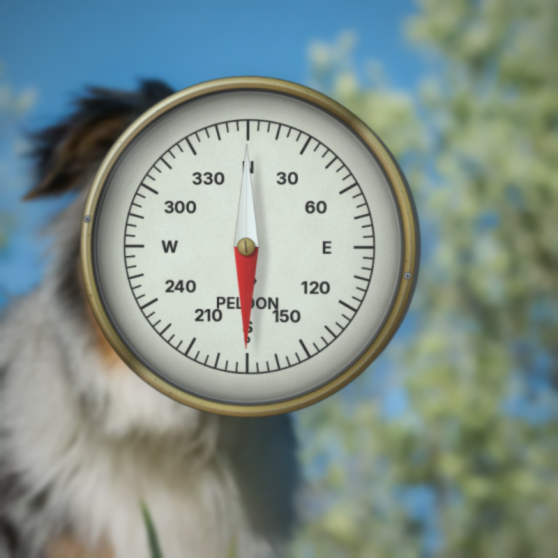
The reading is 180 (°)
